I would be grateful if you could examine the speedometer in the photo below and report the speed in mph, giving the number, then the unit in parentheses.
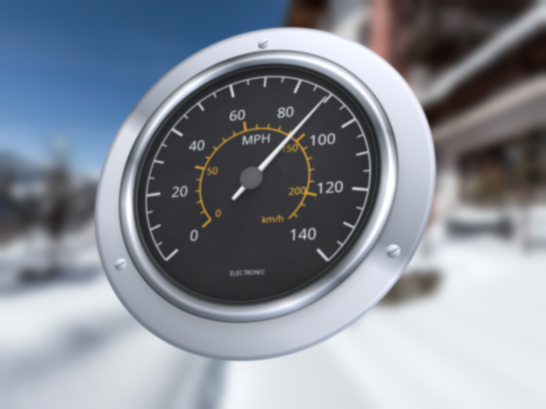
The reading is 90 (mph)
